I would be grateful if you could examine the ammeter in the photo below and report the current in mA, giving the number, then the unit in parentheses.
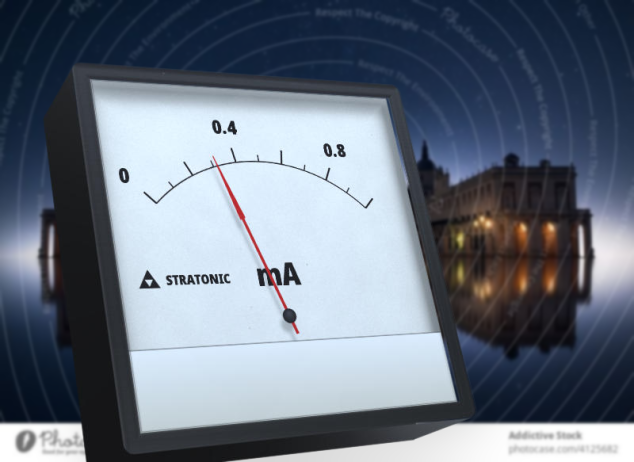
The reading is 0.3 (mA)
